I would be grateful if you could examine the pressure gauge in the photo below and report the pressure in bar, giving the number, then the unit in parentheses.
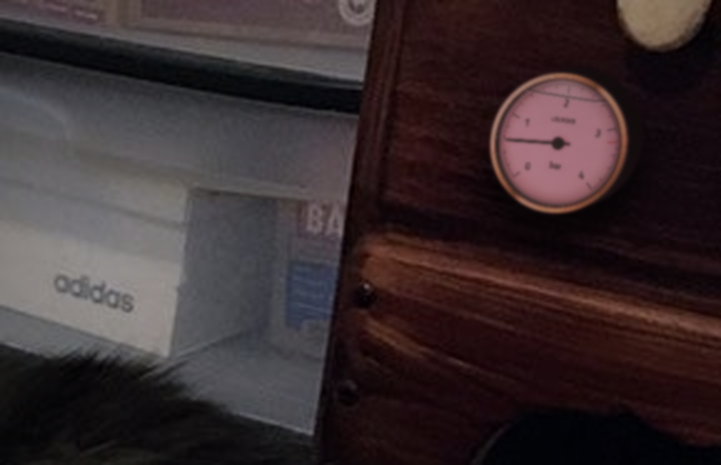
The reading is 0.6 (bar)
